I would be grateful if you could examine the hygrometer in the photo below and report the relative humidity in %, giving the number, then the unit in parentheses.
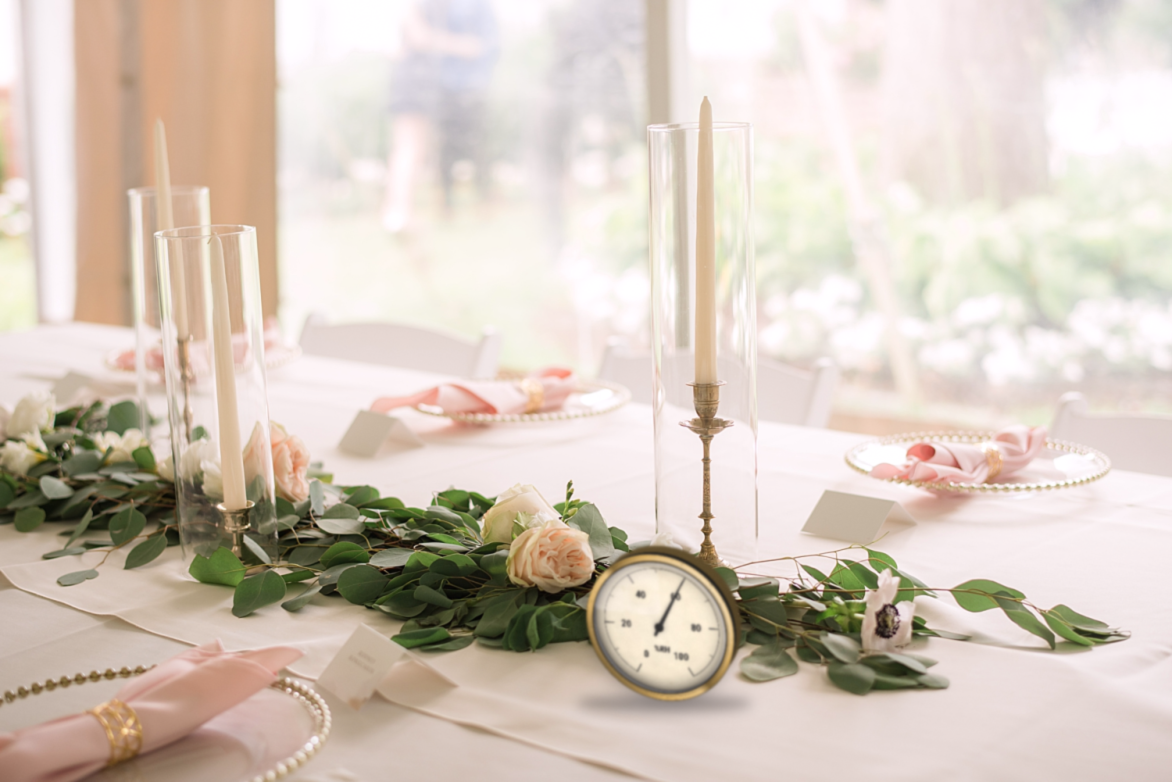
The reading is 60 (%)
